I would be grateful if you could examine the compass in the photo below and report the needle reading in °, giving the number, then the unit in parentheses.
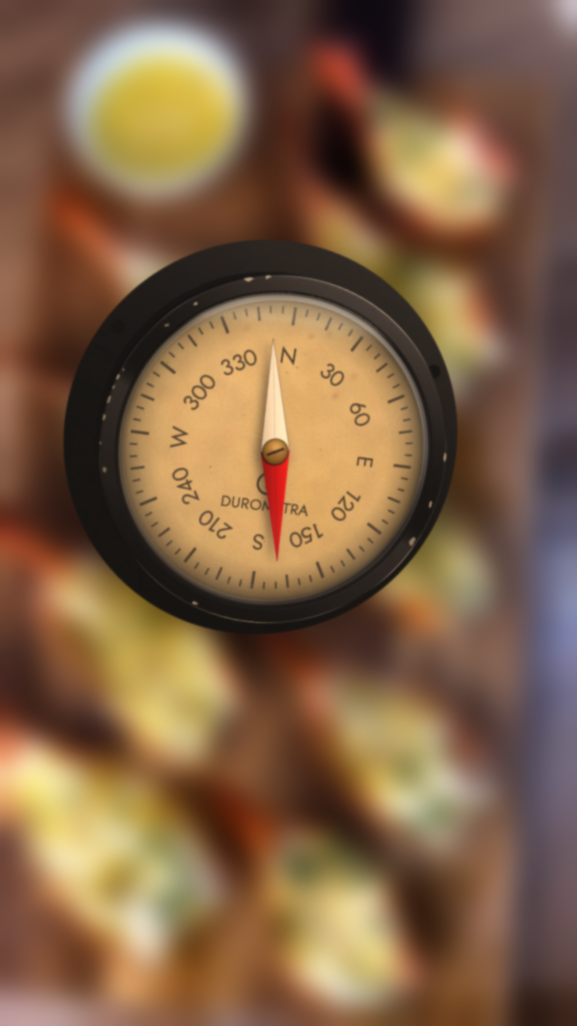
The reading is 170 (°)
